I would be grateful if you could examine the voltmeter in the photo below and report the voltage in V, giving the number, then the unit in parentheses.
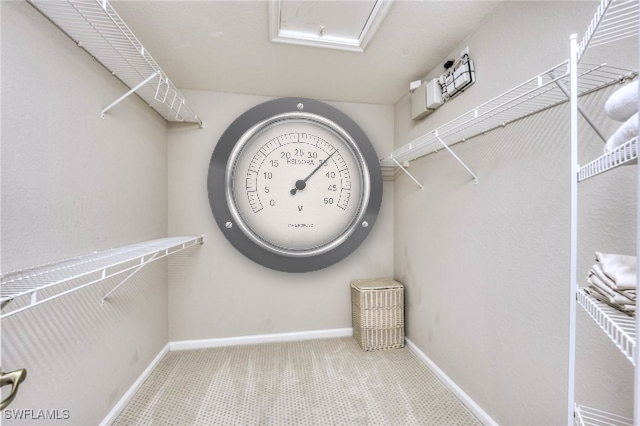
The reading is 35 (V)
